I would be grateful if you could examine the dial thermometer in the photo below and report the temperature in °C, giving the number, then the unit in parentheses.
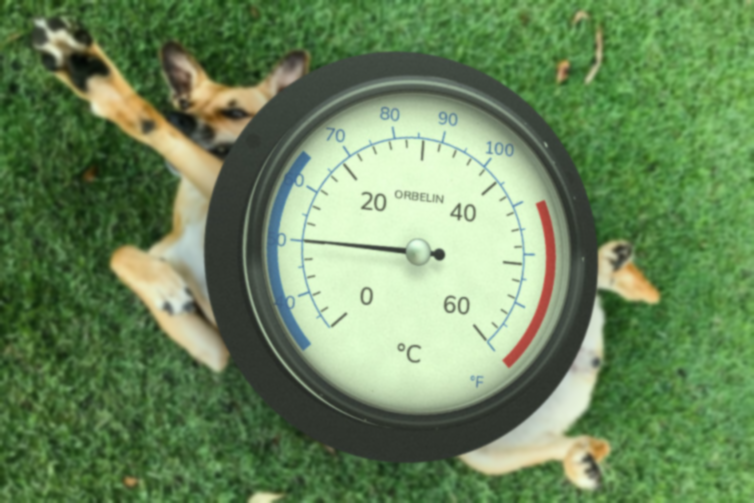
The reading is 10 (°C)
